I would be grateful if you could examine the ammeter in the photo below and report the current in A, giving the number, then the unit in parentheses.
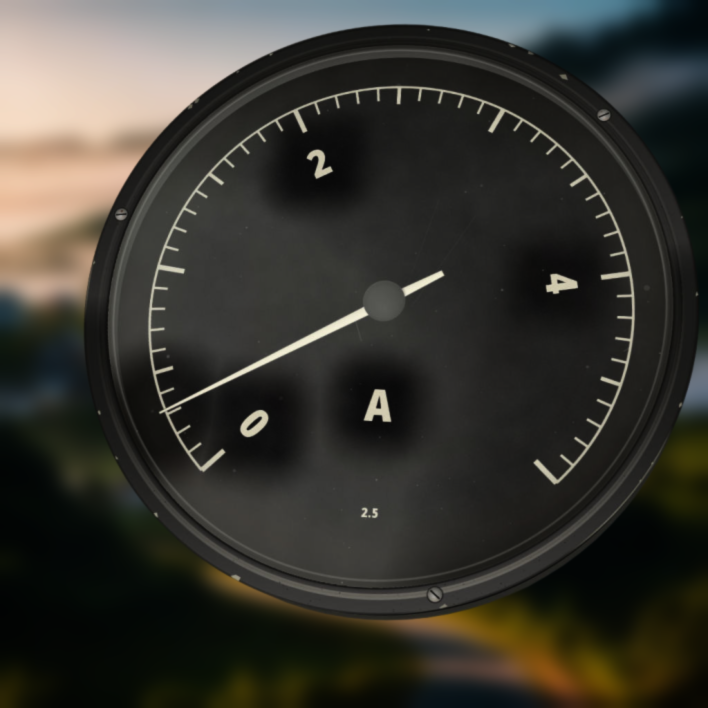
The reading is 0.3 (A)
